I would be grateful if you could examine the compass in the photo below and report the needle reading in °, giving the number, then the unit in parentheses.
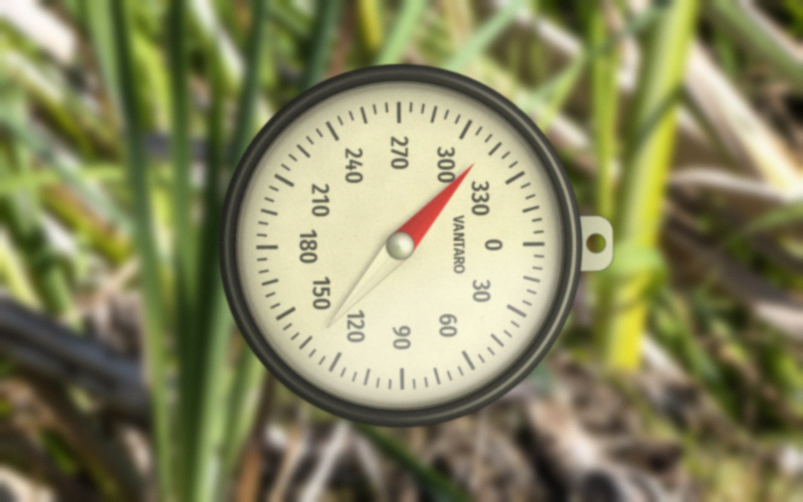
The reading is 312.5 (°)
